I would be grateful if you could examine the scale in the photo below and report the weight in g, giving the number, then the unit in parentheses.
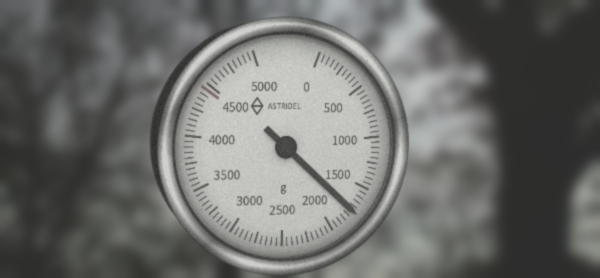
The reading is 1750 (g)
